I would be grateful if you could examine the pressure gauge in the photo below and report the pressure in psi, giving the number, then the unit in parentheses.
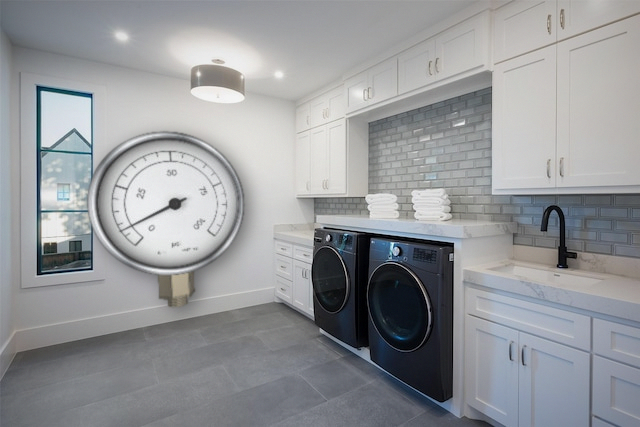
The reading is 7.5 (psi)
